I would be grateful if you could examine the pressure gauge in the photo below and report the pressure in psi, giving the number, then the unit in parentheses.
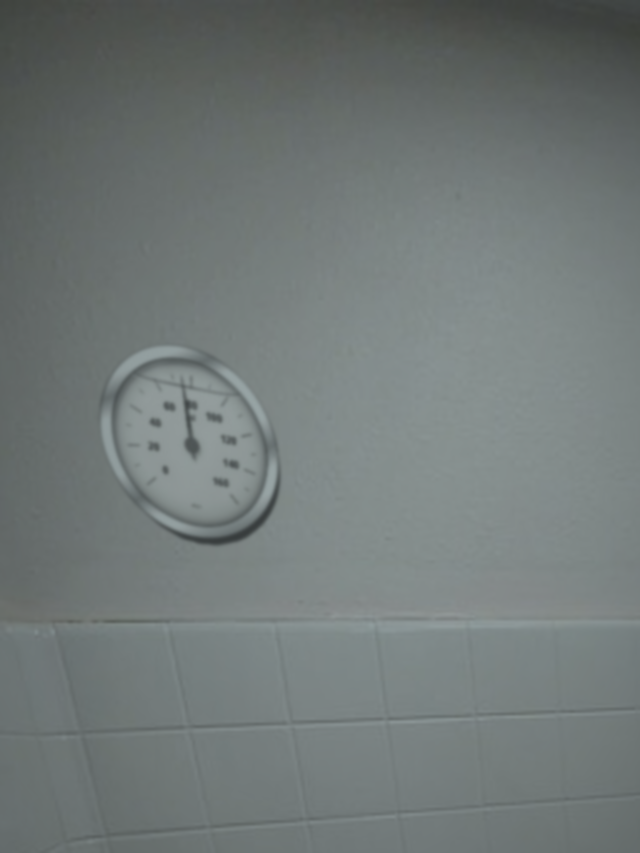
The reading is 75 (psi)
